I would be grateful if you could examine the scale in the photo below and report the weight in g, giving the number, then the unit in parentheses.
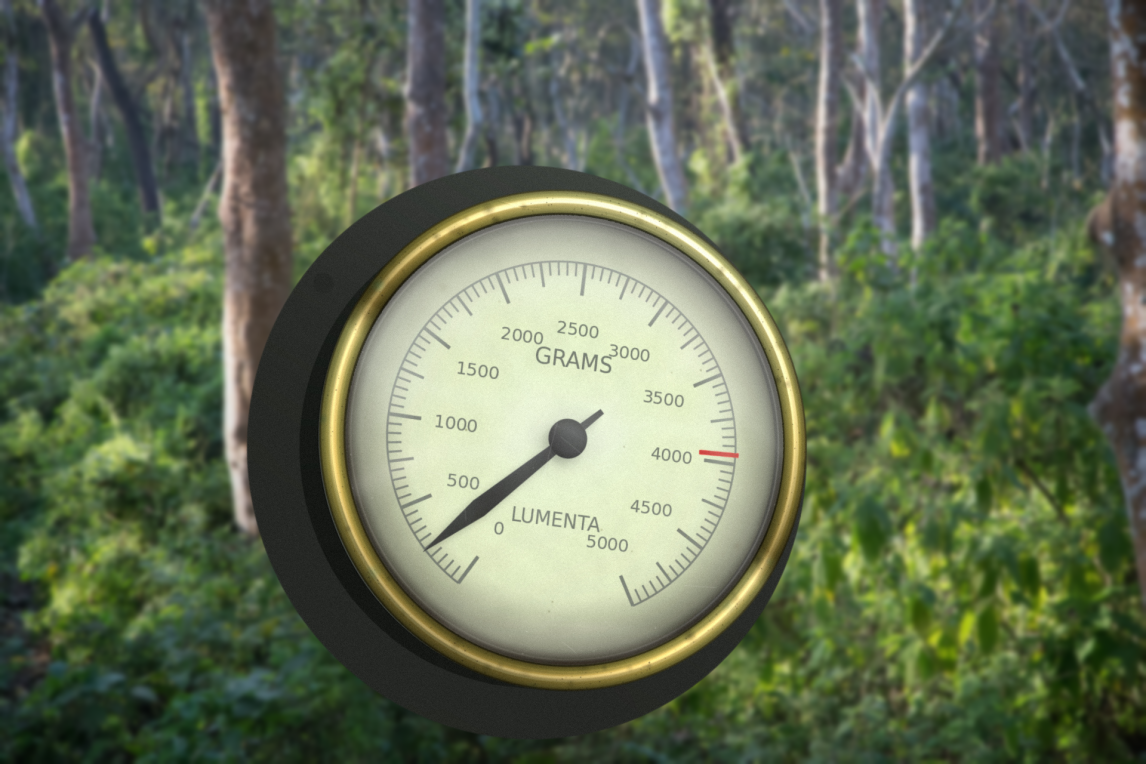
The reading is 250 (g)
